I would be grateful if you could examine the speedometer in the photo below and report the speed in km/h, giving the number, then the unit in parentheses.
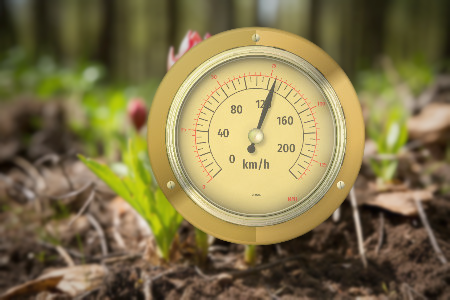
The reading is 125 (km/h)
